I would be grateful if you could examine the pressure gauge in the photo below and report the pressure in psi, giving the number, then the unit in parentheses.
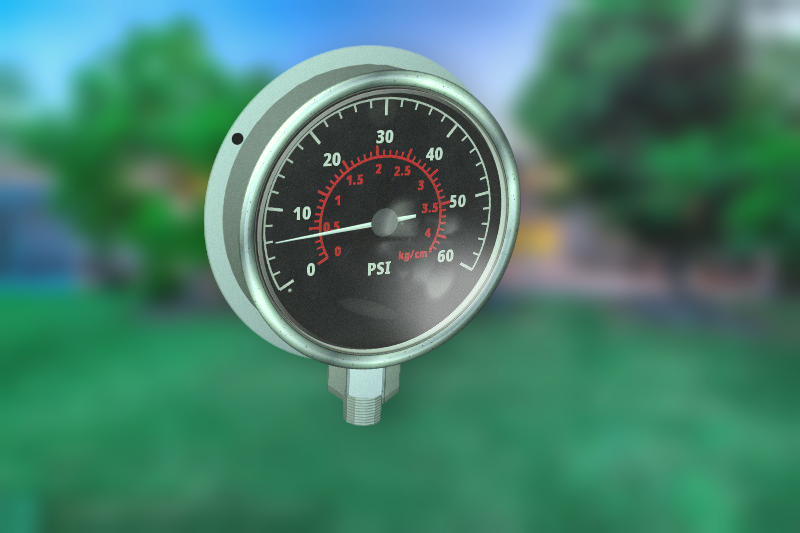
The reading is 6 (psi)
